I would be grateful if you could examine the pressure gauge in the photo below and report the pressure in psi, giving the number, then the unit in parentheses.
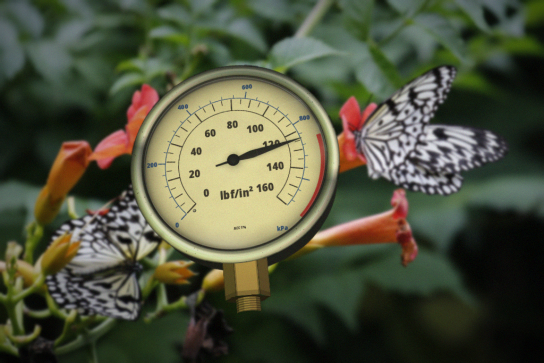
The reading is 125 (psi)
